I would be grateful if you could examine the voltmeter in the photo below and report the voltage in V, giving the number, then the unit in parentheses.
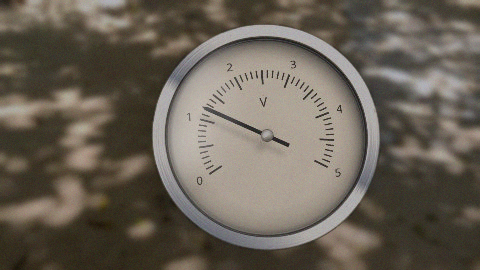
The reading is 1.2 (V)
